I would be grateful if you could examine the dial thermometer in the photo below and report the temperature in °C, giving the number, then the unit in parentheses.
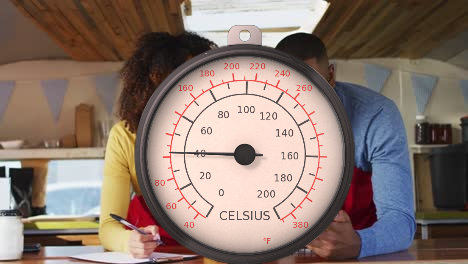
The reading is 40 (°C)
